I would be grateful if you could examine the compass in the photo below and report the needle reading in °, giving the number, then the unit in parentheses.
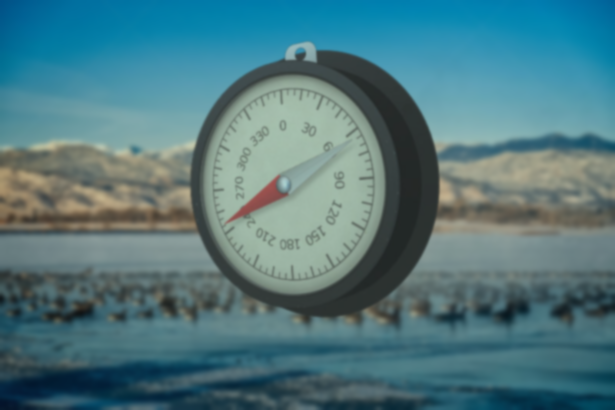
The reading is 245 (°)
